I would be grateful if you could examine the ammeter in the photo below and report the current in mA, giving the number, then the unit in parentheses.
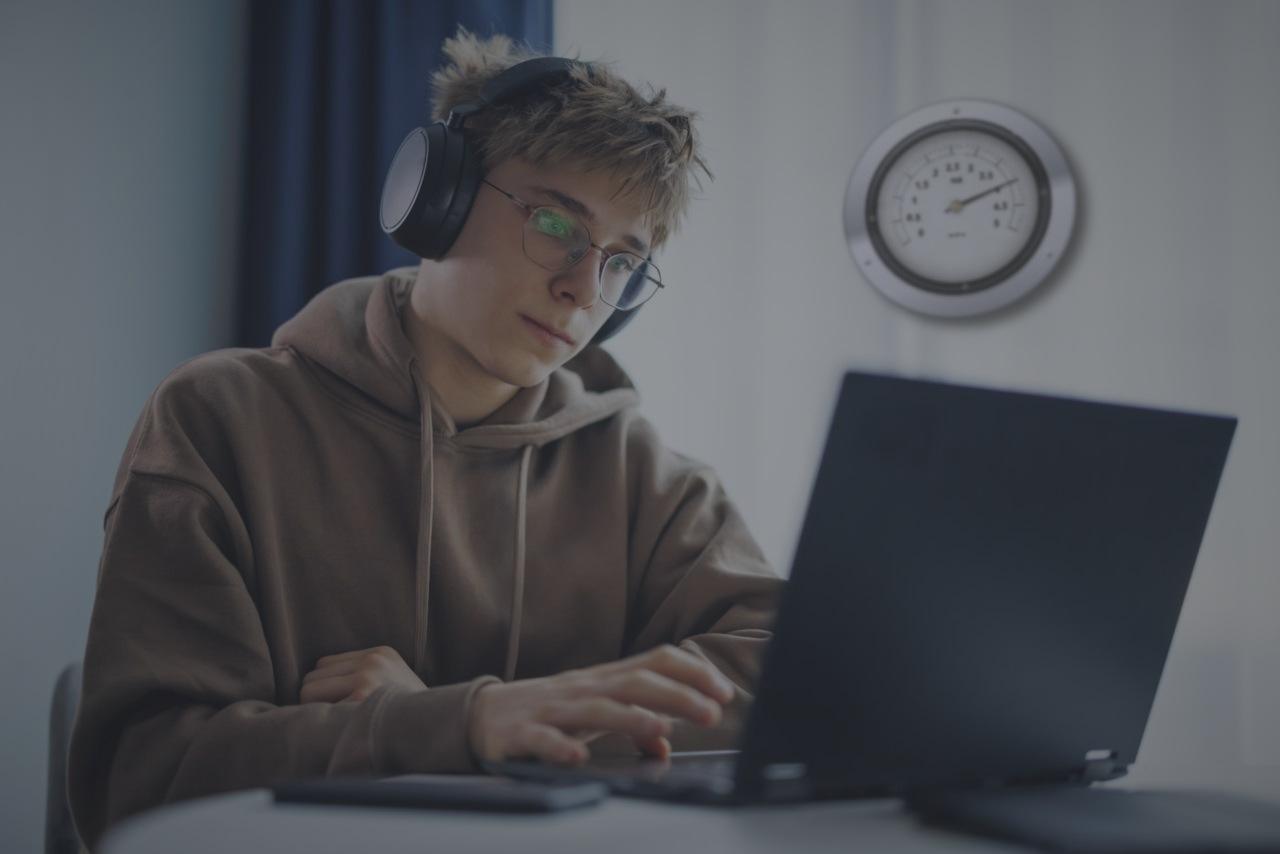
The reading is 4 (mA)
